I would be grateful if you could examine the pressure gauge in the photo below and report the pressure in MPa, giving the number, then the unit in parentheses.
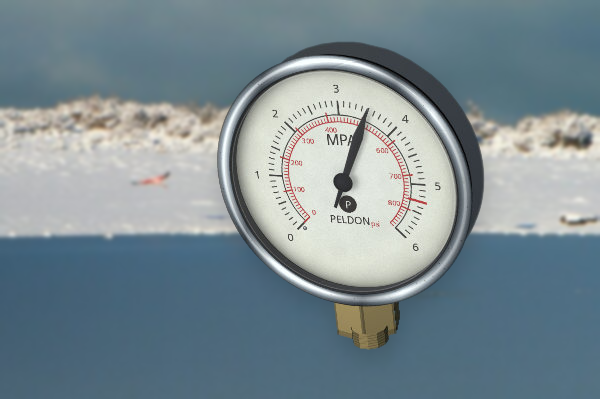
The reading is 3.5 (MPa)
